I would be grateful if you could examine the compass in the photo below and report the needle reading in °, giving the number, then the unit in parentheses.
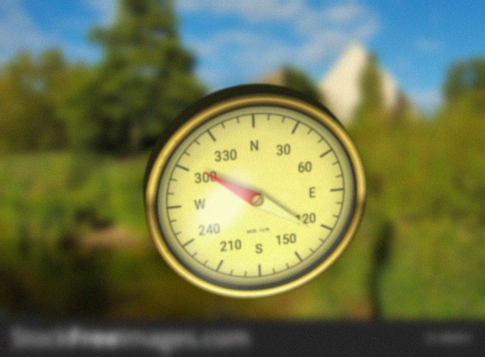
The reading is 305 (°)
